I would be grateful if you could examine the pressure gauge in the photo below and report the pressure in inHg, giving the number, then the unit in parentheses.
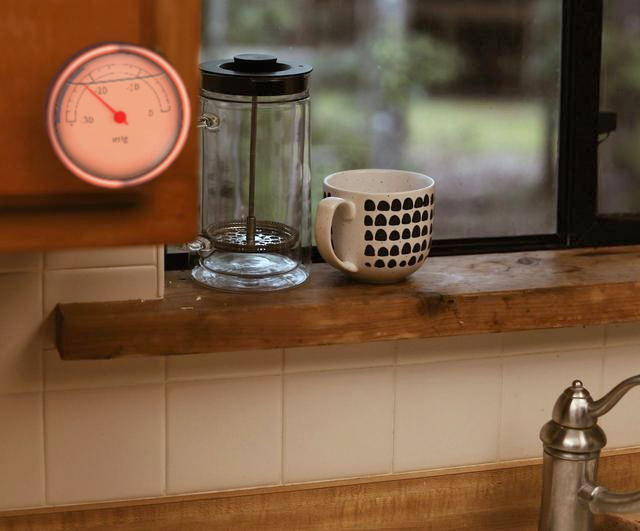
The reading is -22 (inHg)
